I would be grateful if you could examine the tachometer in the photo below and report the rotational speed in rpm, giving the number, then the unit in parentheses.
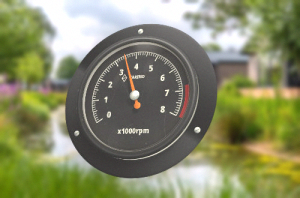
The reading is 3500 (rpm)
